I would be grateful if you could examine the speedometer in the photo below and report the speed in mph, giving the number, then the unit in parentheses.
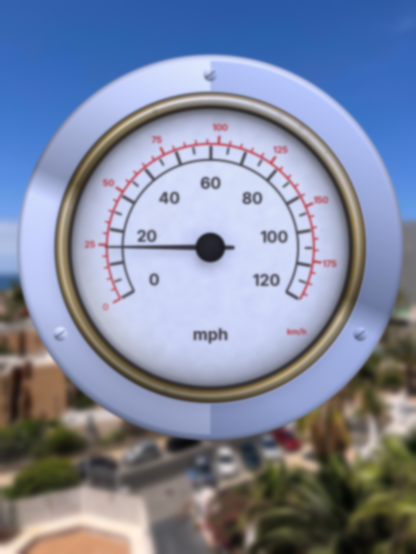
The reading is 15 (mph)
